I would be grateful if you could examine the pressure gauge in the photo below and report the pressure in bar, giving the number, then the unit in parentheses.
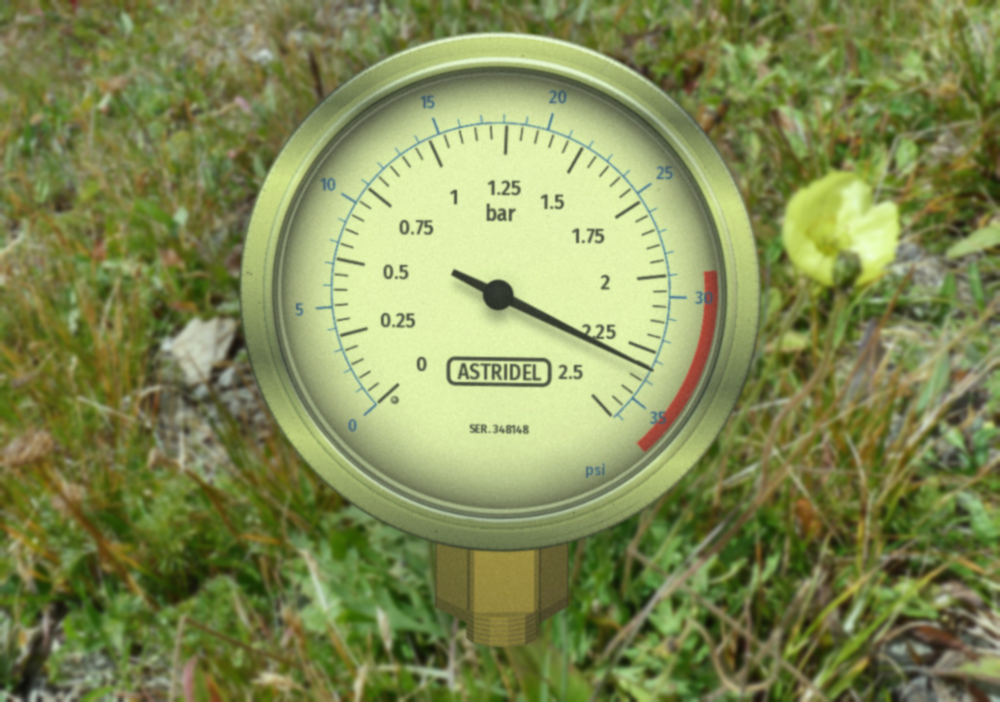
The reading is 2.3 (bar)
